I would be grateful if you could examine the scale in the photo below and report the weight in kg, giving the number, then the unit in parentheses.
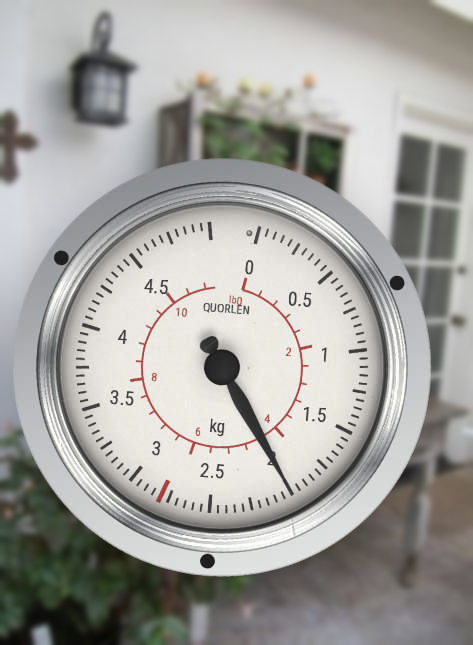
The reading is 2 (kg)
